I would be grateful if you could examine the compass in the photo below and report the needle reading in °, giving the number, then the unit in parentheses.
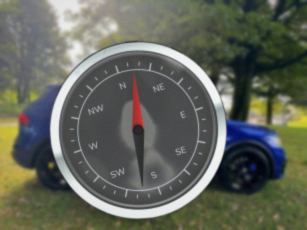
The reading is 15 (°)
